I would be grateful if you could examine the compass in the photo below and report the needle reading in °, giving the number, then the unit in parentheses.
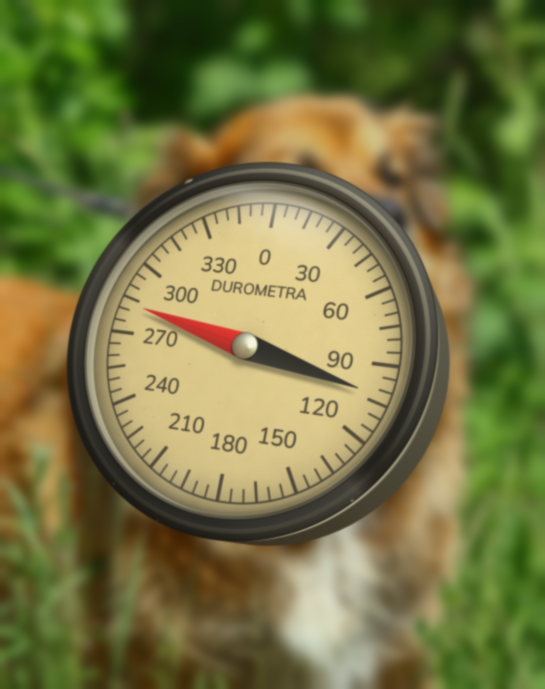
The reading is 282.5 (°)
